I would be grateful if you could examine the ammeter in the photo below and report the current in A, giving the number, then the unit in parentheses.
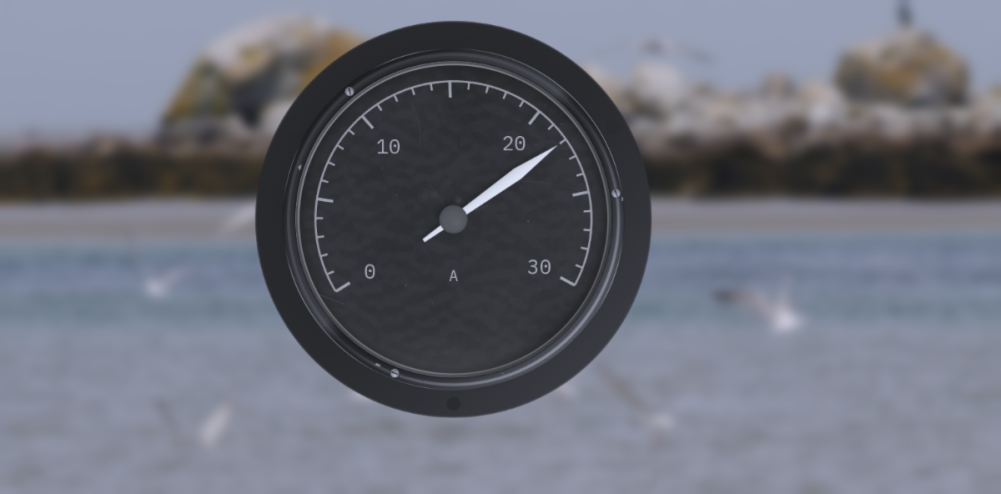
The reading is 22 (A)
